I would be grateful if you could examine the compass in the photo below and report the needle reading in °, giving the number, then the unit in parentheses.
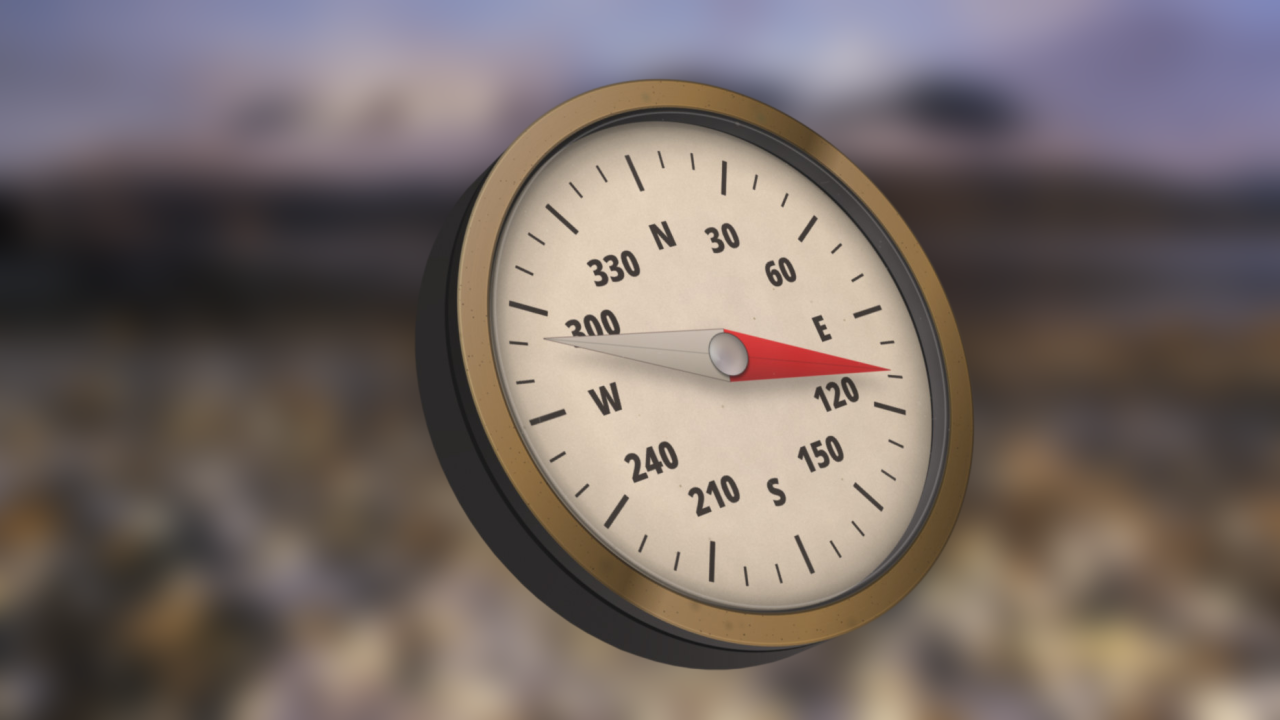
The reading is 110 (°)
